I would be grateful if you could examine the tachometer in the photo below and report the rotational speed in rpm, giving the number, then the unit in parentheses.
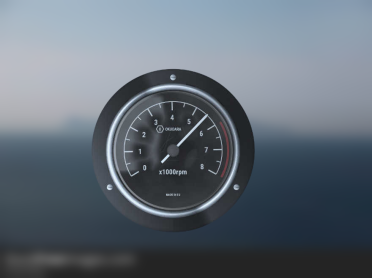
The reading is 5500 (rpm)
